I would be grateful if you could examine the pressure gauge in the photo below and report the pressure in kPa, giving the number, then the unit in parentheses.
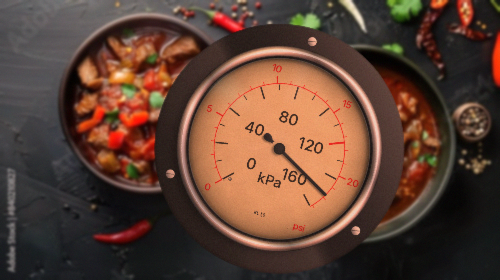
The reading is 150 (kPa)
